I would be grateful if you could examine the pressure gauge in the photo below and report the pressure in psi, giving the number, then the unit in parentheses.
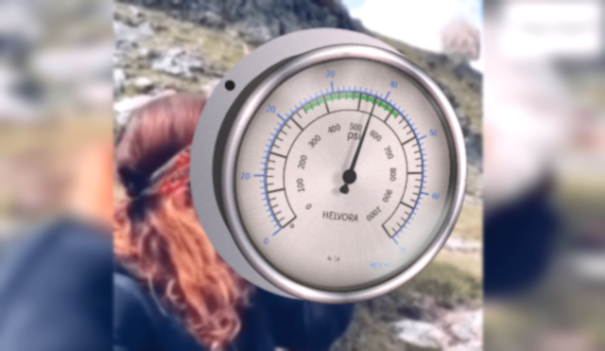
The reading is 540 (psi)
